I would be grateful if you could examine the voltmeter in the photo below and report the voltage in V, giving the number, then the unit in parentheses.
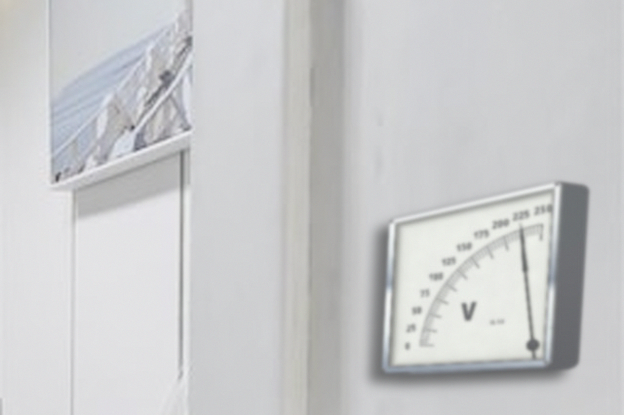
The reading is 225 (V)
